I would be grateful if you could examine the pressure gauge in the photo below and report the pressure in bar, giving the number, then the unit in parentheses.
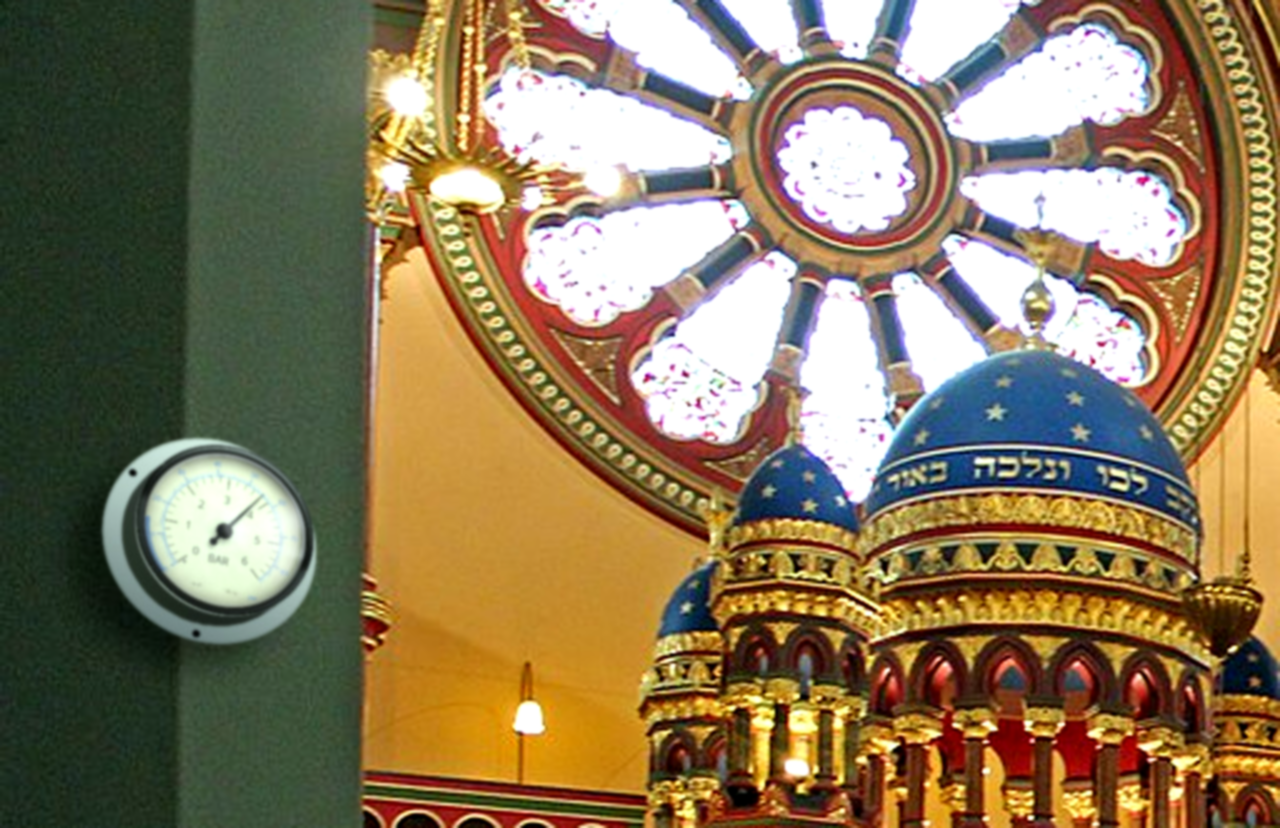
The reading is 3.8 (bar)
